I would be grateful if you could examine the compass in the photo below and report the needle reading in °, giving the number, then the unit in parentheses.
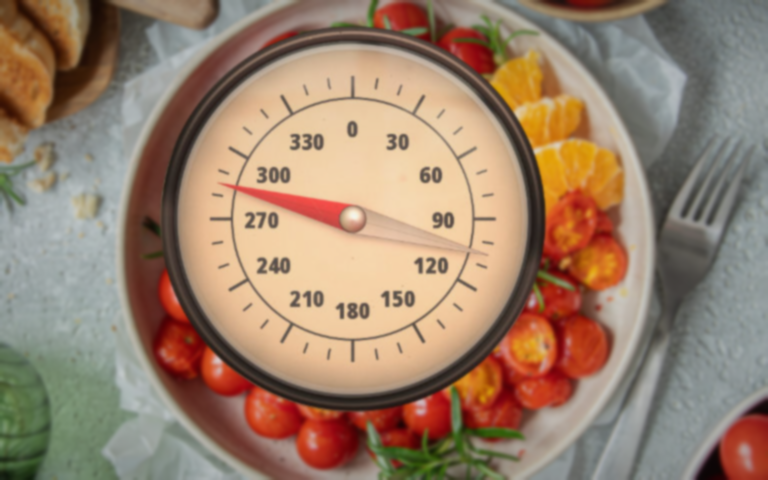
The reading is 285 (°)
